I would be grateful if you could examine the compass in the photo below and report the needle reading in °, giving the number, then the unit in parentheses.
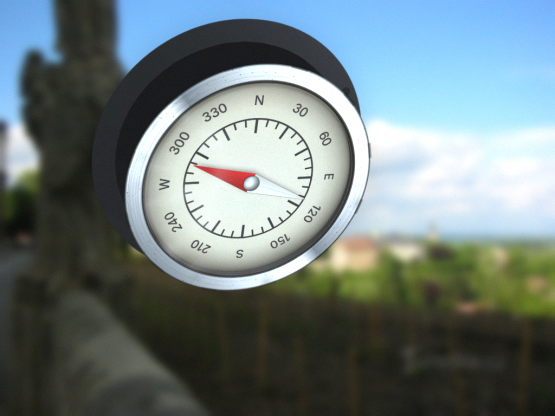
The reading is 290 (°)
